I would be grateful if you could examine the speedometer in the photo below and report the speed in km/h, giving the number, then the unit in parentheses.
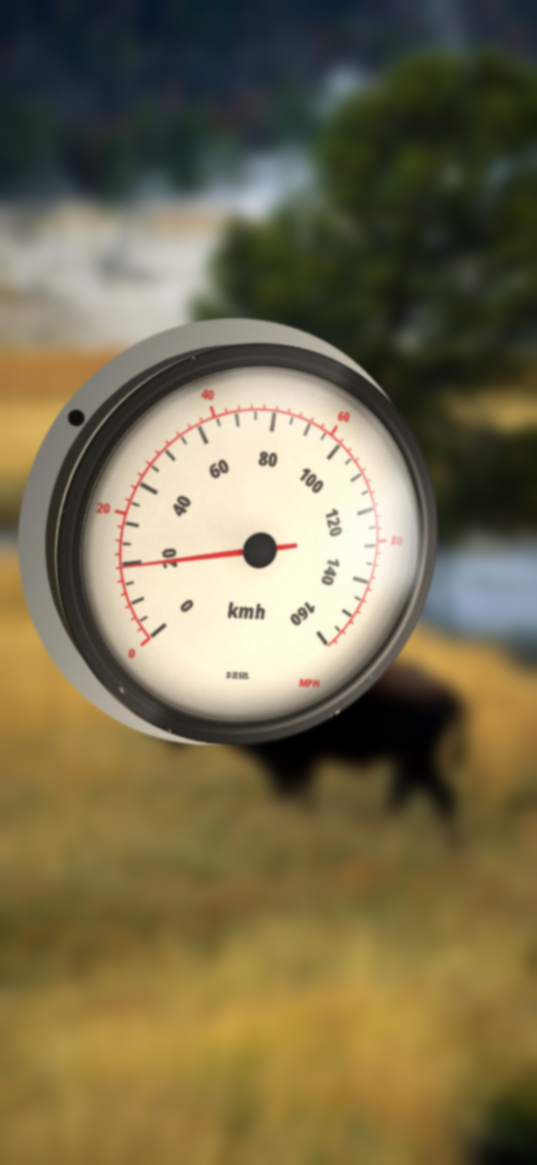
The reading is 20 (km/h)
